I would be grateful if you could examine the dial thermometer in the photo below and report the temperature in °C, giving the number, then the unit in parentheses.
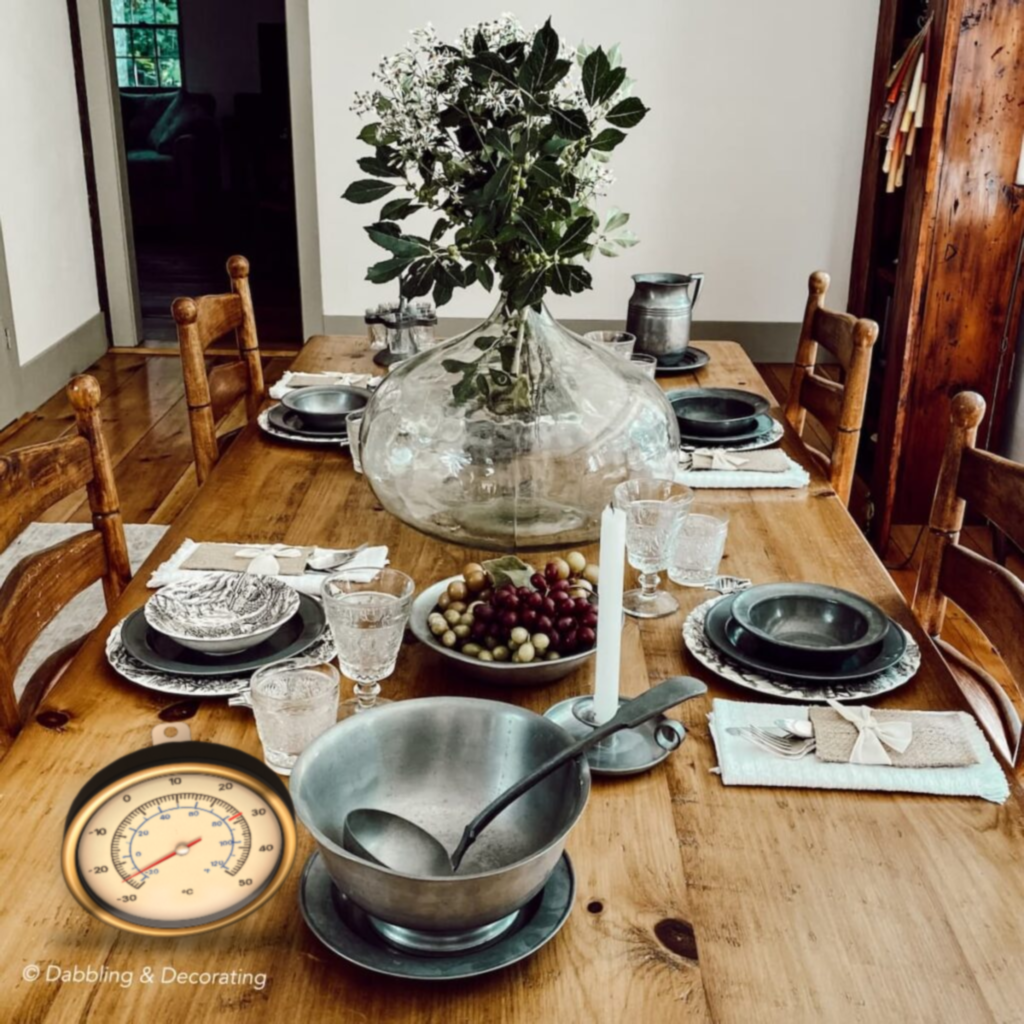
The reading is -25 (°C)
